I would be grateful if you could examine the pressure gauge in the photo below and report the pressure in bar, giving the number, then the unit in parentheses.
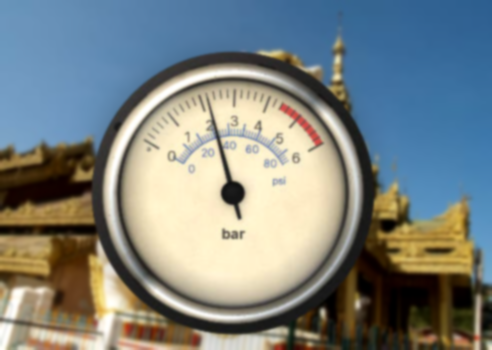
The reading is 2.2 (bar)
